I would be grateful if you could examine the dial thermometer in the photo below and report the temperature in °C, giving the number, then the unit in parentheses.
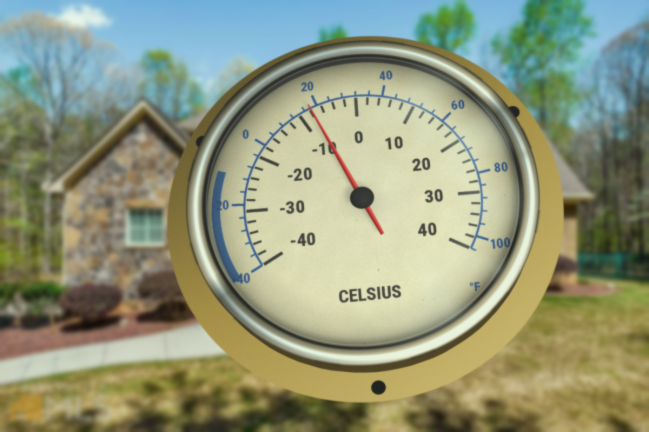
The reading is -8 (°C)
